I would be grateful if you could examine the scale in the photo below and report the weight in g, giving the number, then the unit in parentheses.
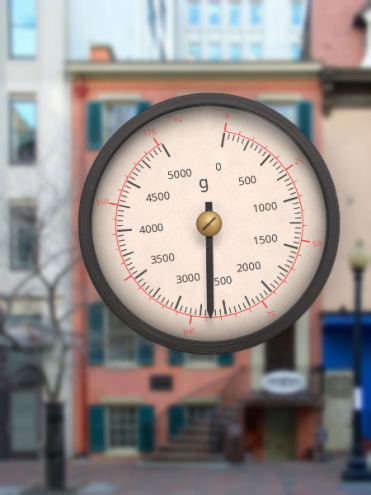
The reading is 2650 (g)
